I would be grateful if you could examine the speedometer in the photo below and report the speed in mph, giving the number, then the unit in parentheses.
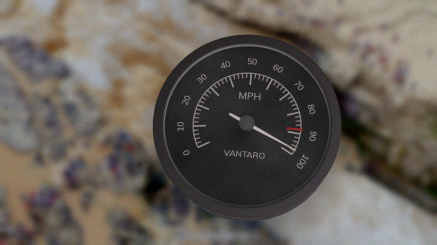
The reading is 98 (mph)
